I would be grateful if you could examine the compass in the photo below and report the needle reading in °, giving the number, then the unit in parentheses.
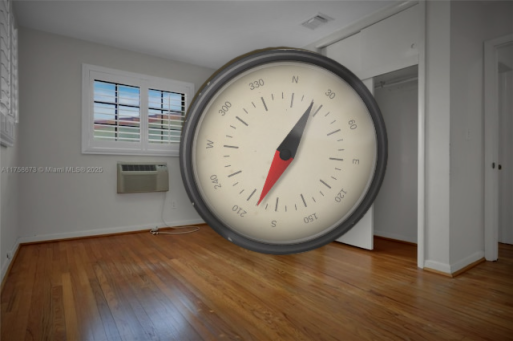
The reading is 200 (°)
